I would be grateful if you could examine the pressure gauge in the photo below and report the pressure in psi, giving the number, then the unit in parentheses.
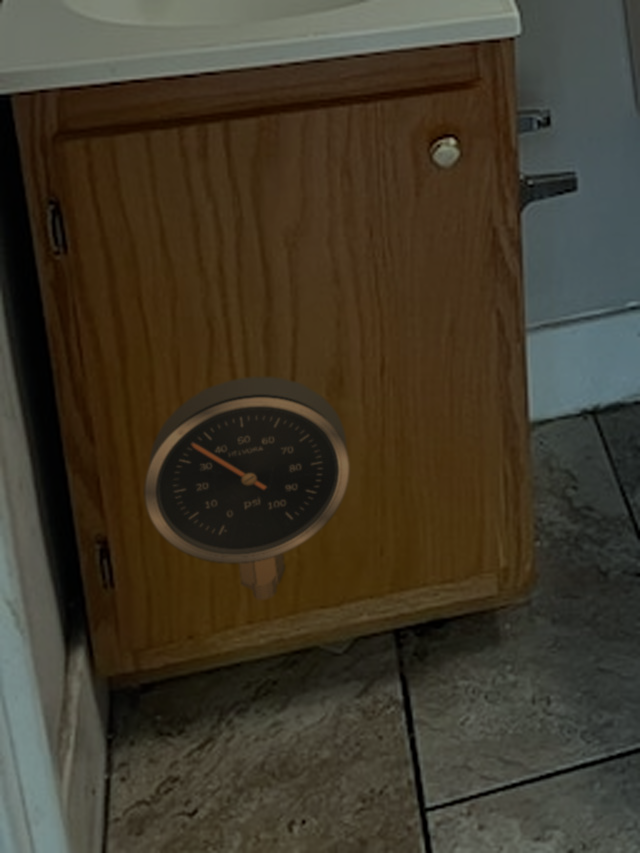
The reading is 36 (psi)
